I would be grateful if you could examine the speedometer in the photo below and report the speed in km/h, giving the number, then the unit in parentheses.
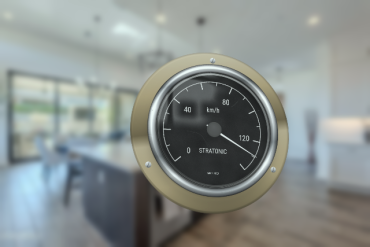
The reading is 130 (km/h)
